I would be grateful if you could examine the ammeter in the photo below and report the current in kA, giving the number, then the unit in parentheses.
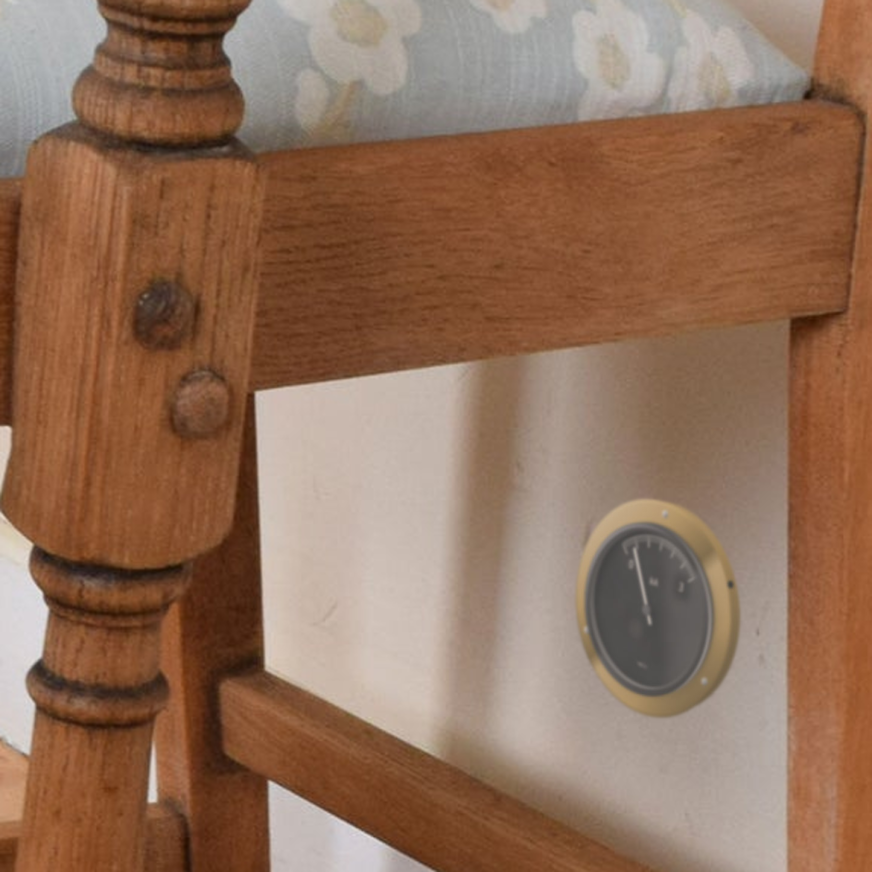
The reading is 0.5 (kA)
